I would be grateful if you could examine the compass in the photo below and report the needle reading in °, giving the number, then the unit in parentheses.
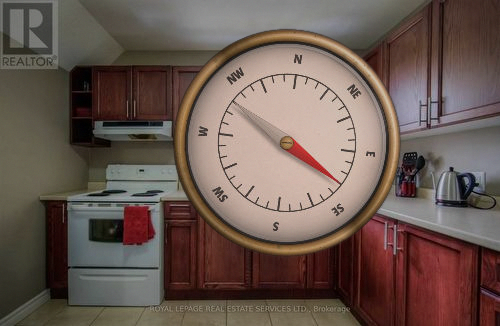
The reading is 120 (°)
